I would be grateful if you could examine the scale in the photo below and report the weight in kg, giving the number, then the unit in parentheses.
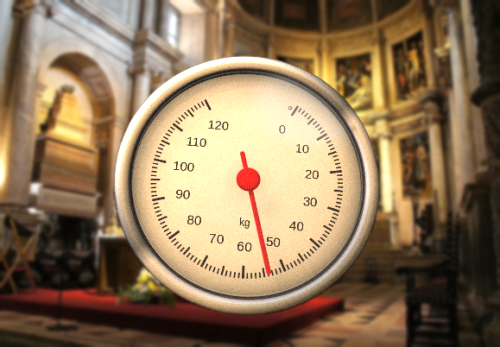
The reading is 54 (kg)
